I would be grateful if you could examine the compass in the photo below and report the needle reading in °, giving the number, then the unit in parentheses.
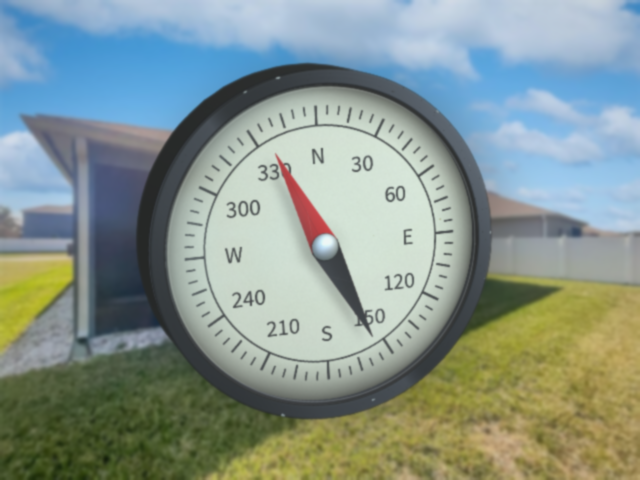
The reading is 335 (°)
